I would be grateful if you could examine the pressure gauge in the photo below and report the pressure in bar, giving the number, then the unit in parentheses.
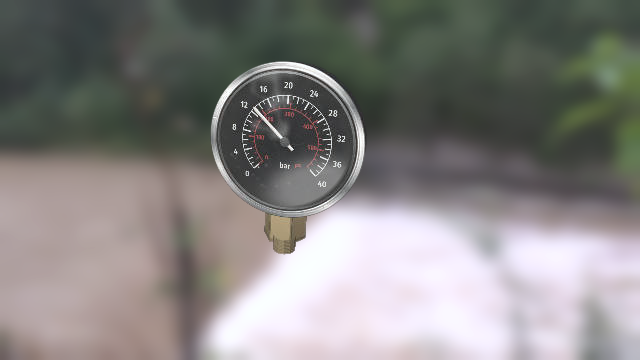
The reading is 13 (bar)
